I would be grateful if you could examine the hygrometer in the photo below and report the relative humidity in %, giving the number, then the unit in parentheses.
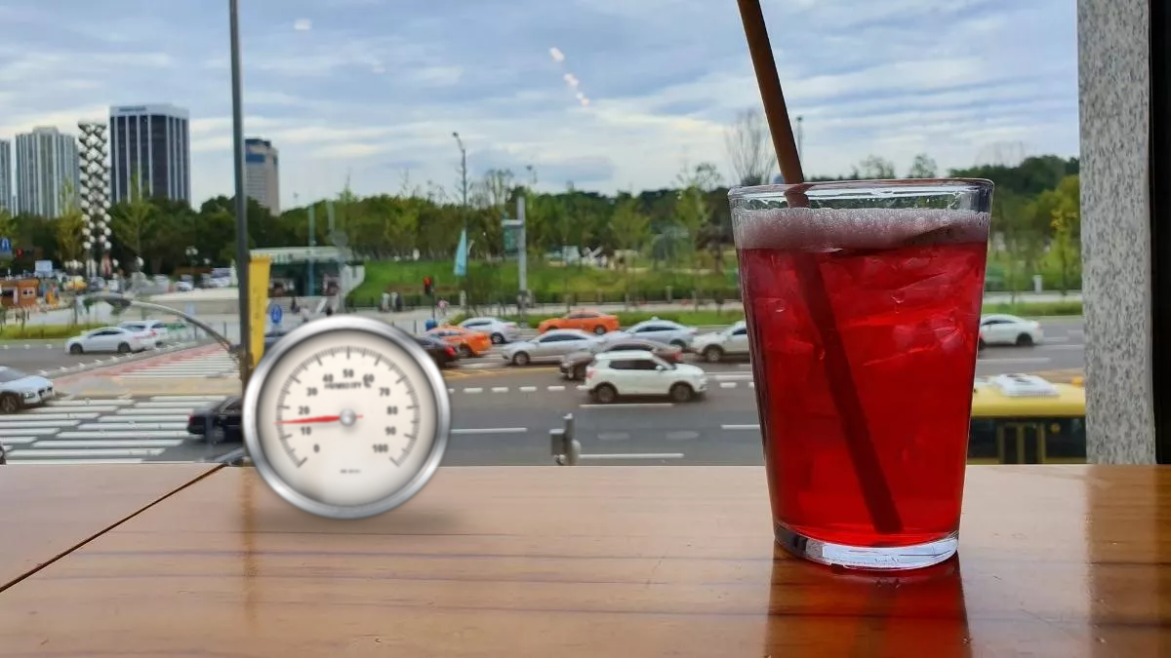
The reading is 15 (%)
